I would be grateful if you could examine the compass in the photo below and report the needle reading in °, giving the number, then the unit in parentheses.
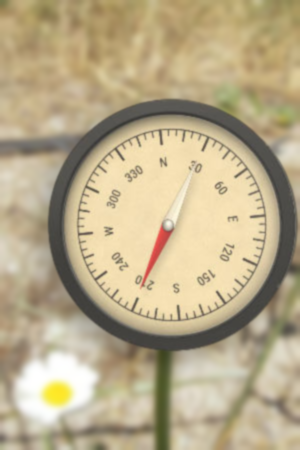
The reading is 210 (°)
